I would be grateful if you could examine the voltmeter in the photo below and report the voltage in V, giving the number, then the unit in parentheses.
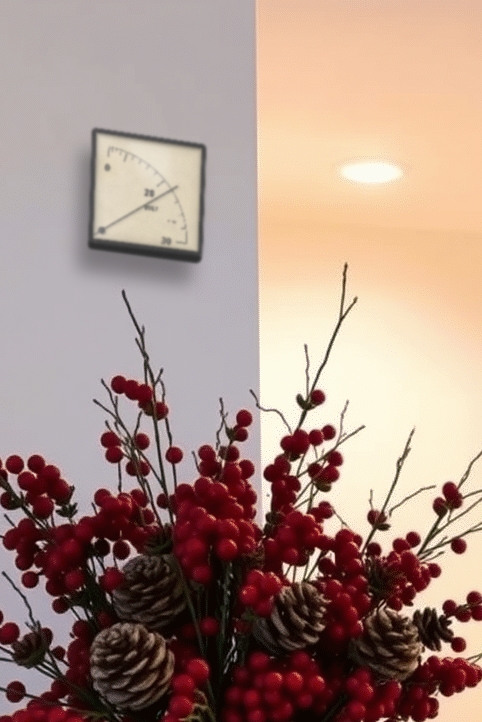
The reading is 22 (V)
